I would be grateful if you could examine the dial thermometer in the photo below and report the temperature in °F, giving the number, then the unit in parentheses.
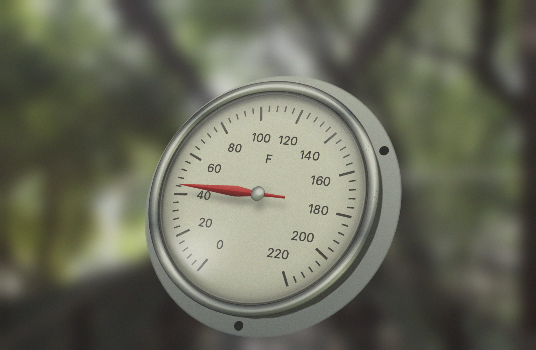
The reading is 44 (°F)
